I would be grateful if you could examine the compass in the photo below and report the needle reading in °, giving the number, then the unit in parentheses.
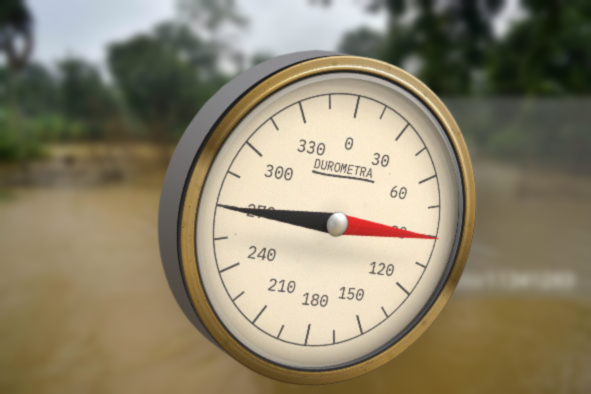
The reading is 90 (°)
